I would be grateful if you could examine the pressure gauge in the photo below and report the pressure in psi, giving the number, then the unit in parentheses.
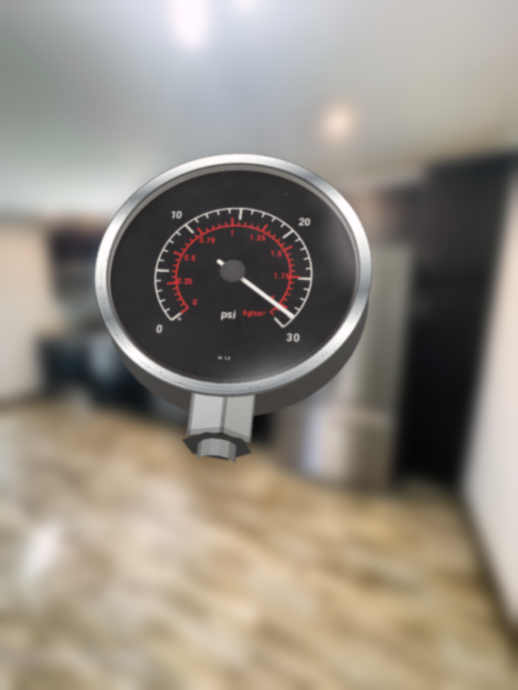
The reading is 29 (psi)
